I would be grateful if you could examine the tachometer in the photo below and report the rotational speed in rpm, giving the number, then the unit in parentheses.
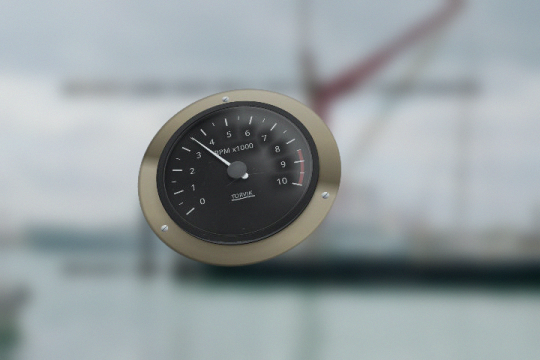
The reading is 3500 (rpm)
